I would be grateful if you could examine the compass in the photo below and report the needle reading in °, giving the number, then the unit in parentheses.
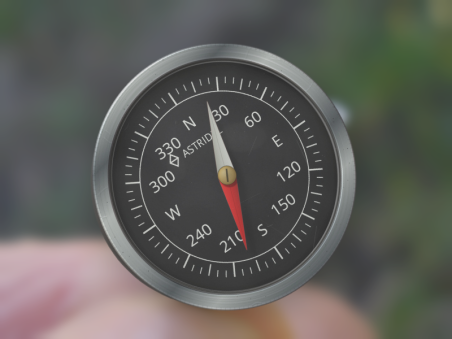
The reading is 200 (°)
